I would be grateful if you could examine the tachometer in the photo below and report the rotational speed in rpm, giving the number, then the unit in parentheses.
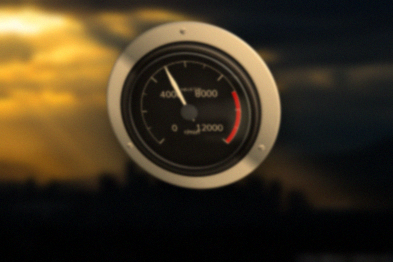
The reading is 5000 (rpm)
